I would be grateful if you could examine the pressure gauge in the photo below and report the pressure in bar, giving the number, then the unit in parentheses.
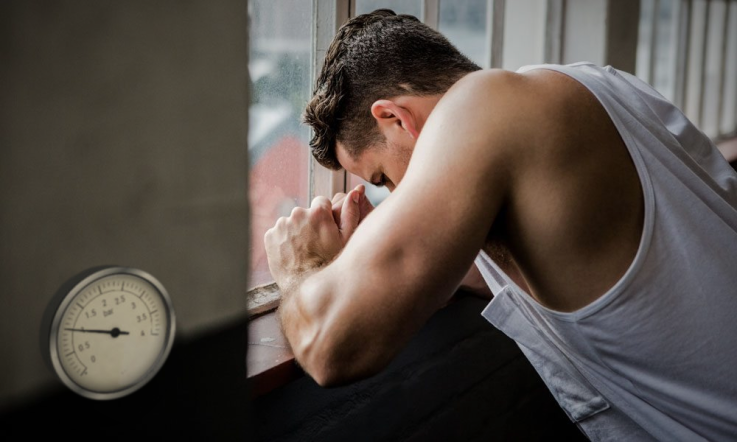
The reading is 1 (bar)
